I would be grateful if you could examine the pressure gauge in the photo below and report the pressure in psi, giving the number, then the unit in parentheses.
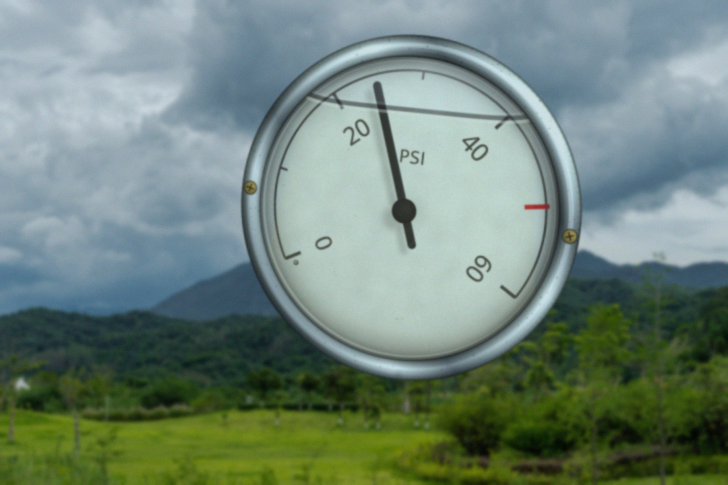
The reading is 25 (psi)
